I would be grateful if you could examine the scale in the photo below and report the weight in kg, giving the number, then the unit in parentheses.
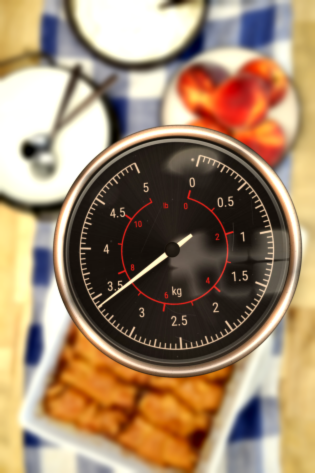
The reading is 3.4 (kg)
